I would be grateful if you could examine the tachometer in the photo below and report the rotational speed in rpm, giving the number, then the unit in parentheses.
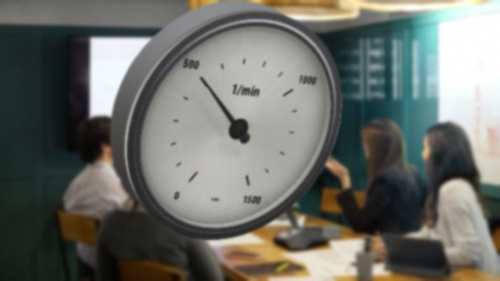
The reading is 500 (rpm)
